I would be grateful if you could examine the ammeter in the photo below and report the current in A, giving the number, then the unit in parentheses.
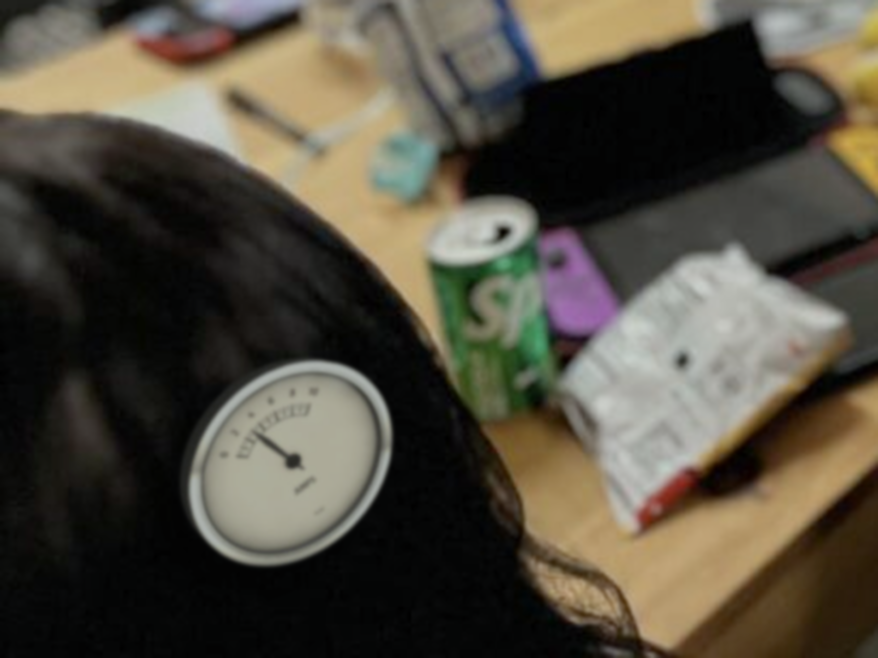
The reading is 3 (A)
